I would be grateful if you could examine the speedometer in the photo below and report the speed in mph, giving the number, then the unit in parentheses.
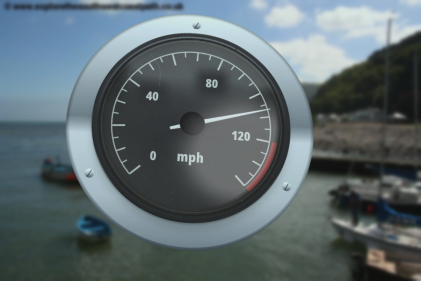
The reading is 107.5 (mph)
